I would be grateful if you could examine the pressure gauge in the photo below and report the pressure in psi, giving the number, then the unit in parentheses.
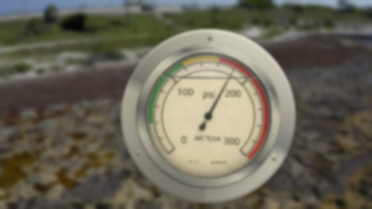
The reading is 180 (psi)
